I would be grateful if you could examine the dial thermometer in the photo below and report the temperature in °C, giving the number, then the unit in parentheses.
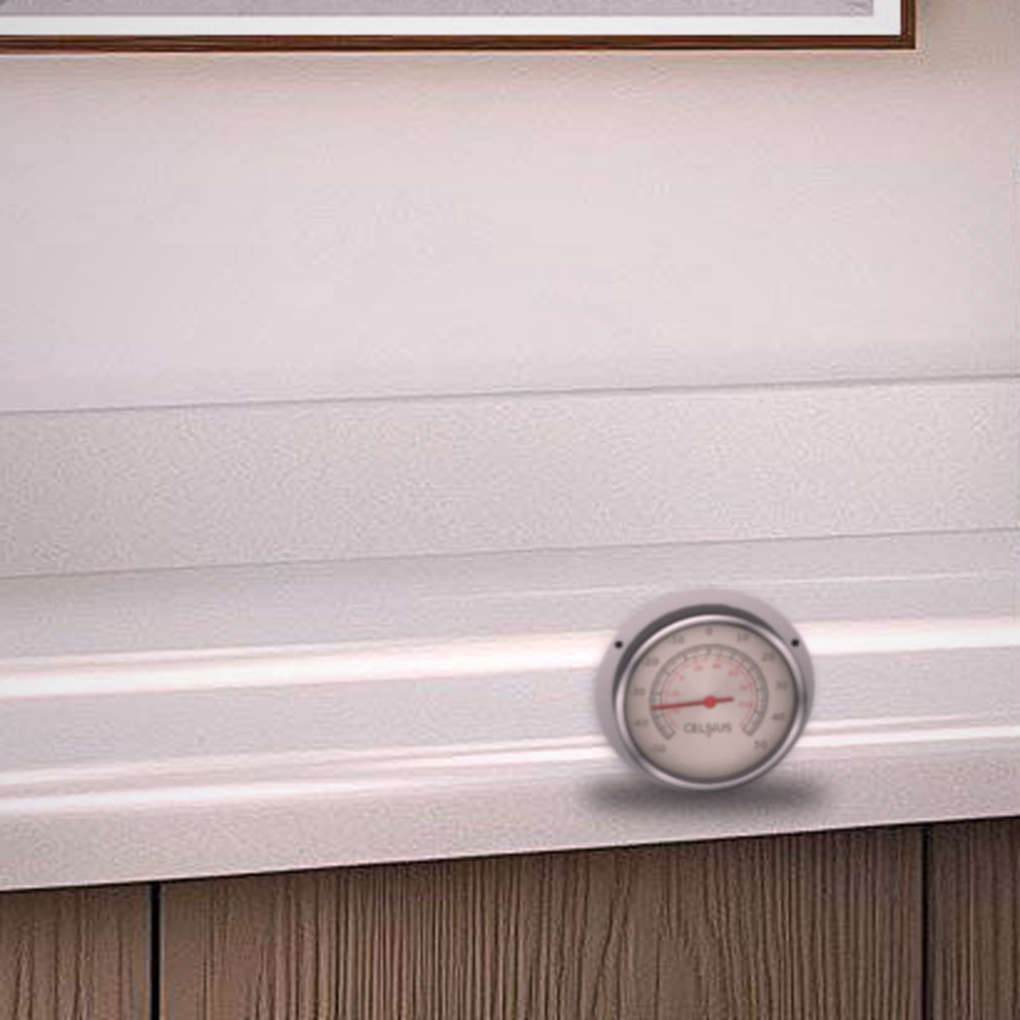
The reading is -35 (°C)
